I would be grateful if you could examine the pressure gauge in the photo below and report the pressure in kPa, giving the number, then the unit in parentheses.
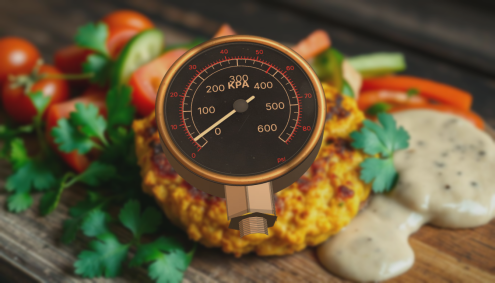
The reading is 20 (kPa)
